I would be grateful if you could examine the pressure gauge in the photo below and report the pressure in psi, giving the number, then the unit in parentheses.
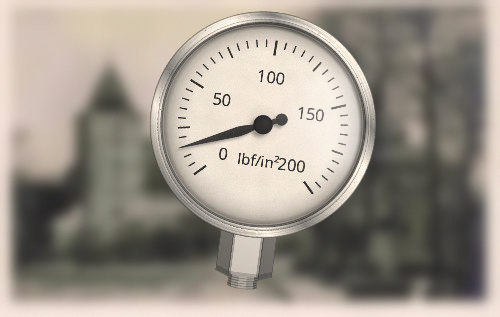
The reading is 15 (psi)
